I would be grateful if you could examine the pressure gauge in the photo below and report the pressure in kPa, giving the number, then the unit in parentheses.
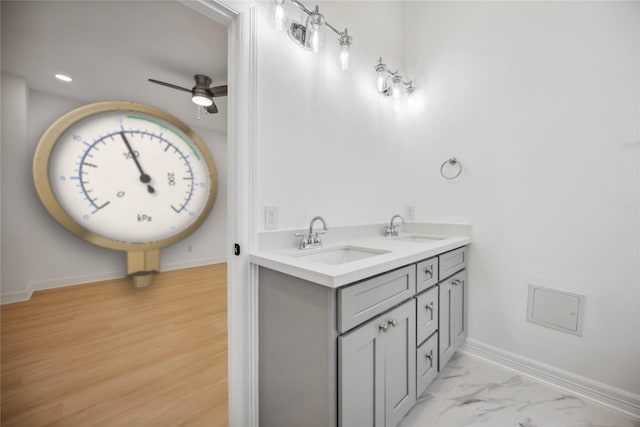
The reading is 100 (kPa)
